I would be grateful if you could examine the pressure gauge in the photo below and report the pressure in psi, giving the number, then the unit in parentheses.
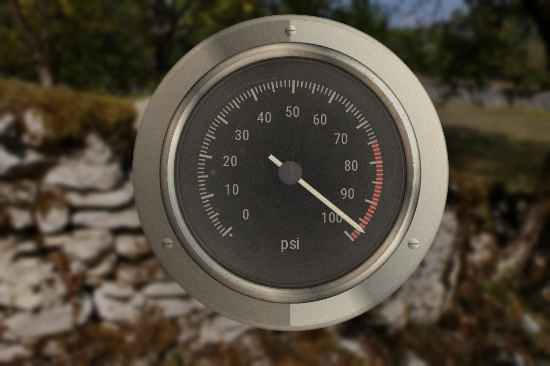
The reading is 97 (psi)
